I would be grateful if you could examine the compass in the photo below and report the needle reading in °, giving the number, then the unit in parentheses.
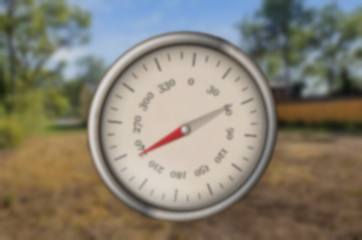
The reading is 235 (°)
